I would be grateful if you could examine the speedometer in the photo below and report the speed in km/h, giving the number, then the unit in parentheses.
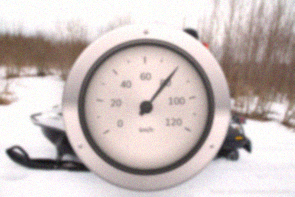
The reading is 80 (km/h)
